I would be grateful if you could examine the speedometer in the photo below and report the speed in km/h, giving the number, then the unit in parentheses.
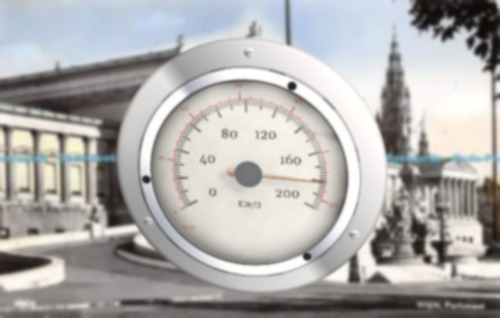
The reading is 180 (km/h)
